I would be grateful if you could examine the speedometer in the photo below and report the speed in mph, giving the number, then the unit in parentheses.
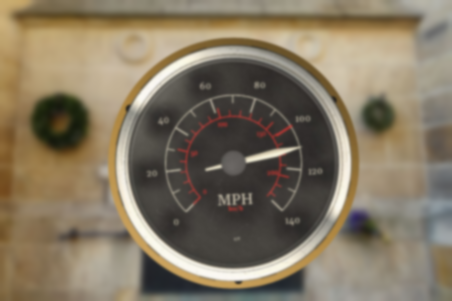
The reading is 110 (mph)
